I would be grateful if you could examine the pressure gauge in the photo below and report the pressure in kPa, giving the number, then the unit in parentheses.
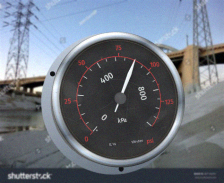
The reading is 600 (kPa)
